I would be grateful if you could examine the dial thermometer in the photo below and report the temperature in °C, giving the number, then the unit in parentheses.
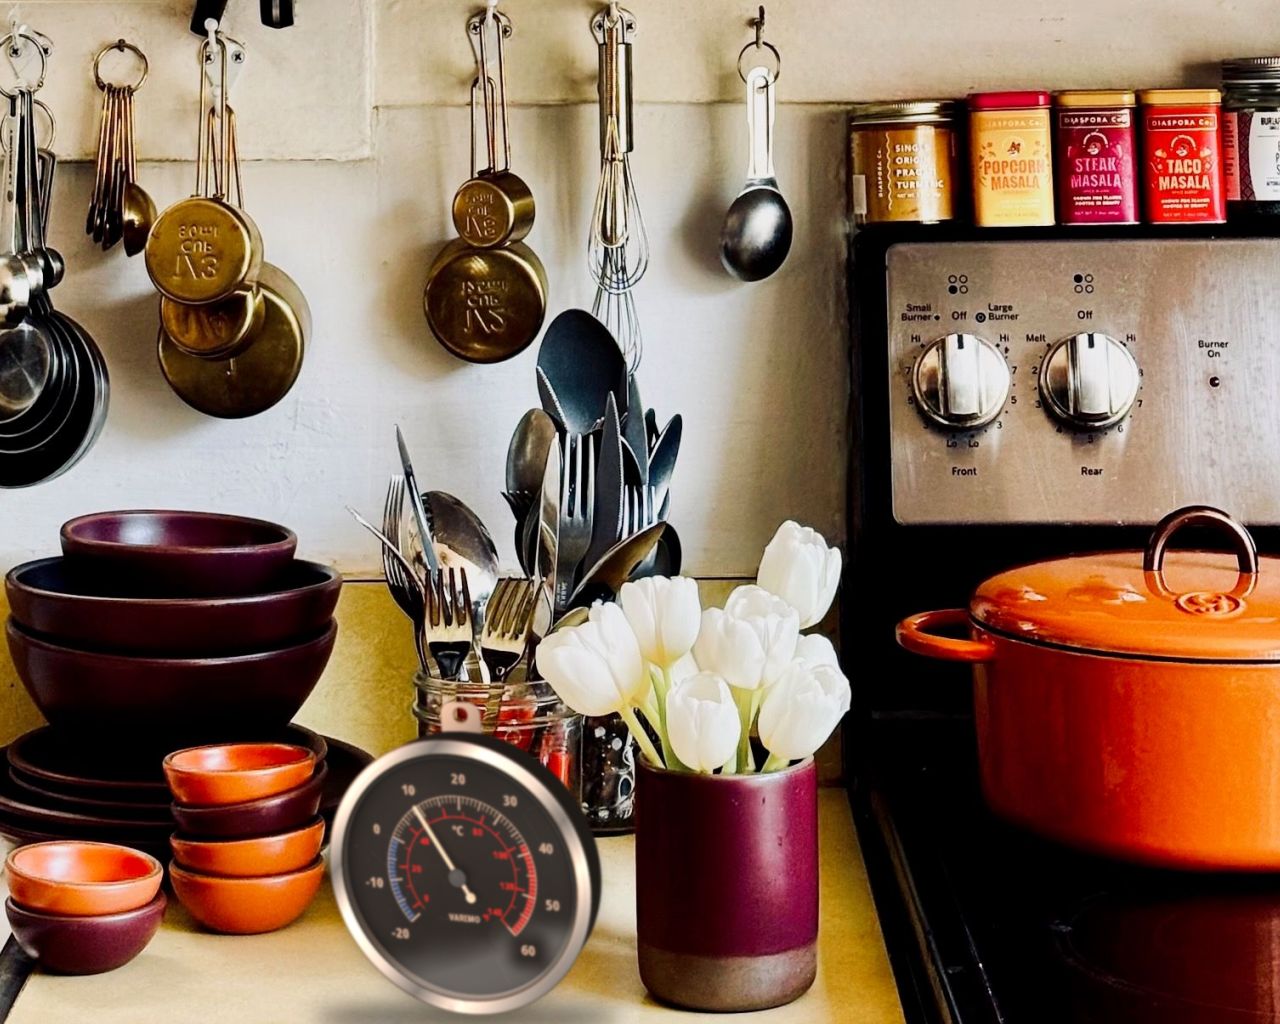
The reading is 10 (°C)
